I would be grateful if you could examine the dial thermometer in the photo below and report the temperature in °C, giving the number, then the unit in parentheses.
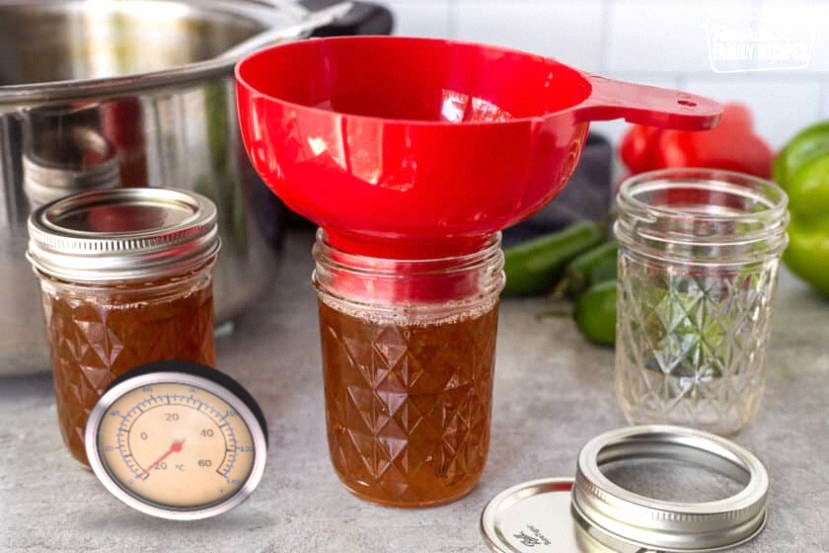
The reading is -18 (°C)
